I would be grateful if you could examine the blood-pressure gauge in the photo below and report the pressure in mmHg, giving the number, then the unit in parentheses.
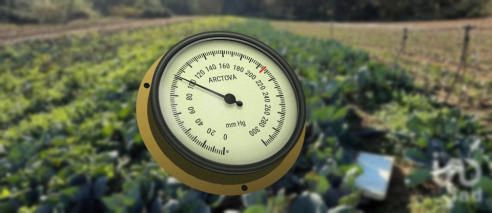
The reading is 100 (mmHg)
